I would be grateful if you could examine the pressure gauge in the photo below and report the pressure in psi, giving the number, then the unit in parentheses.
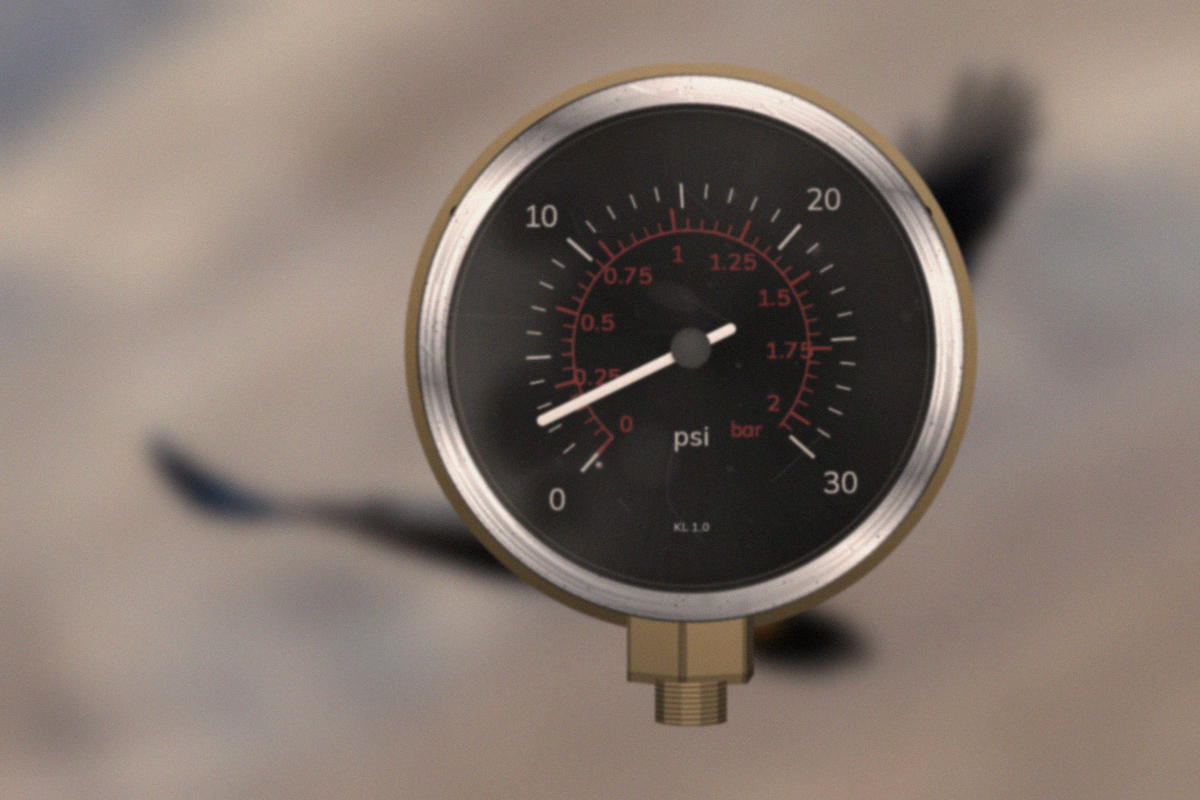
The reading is 2.5 (psi)
